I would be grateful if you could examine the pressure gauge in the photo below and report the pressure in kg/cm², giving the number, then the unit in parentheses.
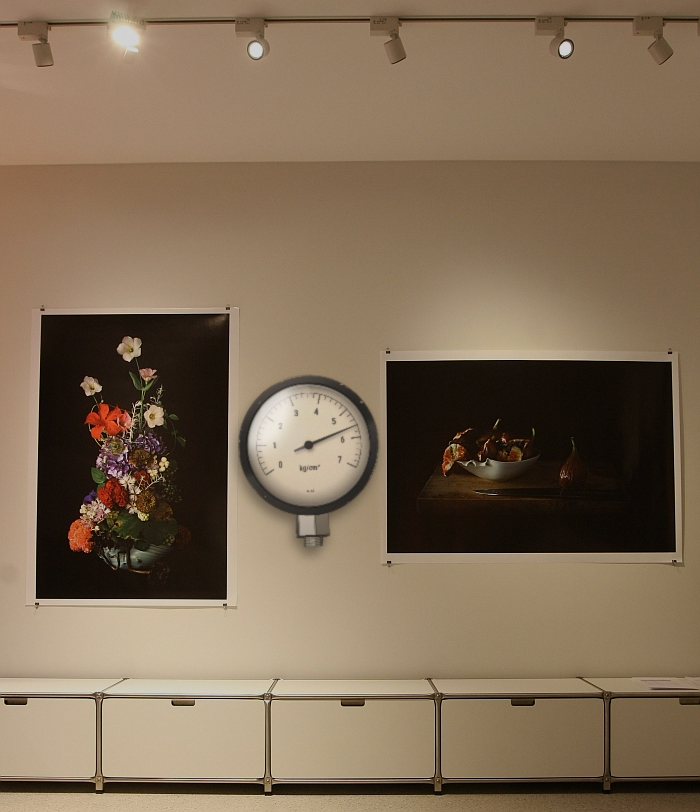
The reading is 5.6 (kg/cm²)
